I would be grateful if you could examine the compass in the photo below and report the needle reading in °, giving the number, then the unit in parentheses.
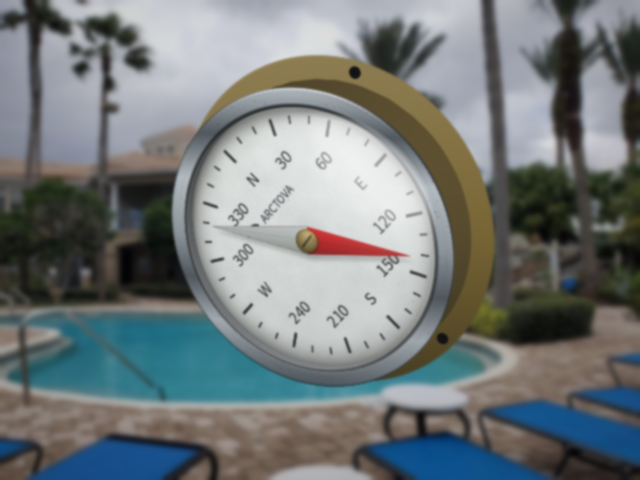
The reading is 140 (°)
